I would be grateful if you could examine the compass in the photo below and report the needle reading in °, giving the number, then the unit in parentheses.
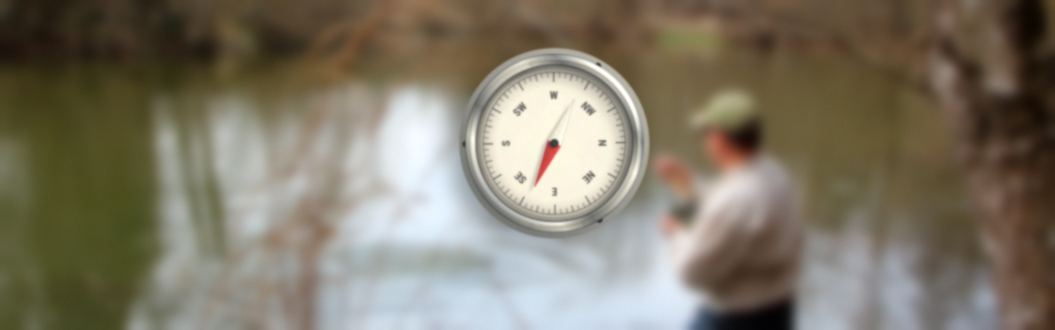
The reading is 115 (°)
